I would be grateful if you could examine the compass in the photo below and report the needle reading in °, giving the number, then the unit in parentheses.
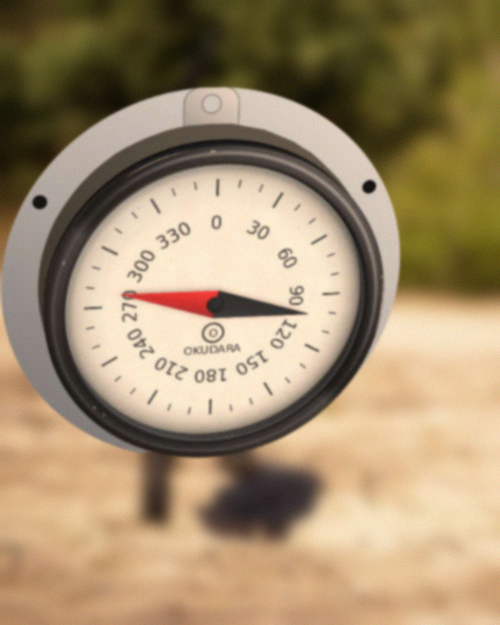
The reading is 280 (°)
